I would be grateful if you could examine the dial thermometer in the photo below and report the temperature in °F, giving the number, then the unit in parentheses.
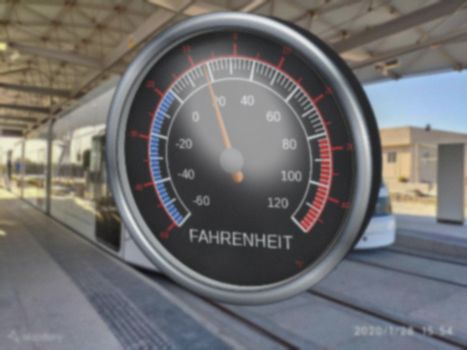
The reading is 20 (°F)
